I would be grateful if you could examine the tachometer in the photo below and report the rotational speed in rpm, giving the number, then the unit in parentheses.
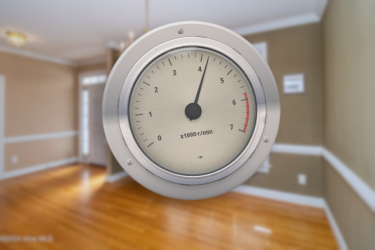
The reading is 4200 (rpm)
